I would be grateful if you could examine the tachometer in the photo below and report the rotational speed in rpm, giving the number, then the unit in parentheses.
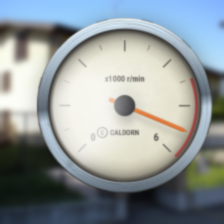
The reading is 5500 (rpm)
